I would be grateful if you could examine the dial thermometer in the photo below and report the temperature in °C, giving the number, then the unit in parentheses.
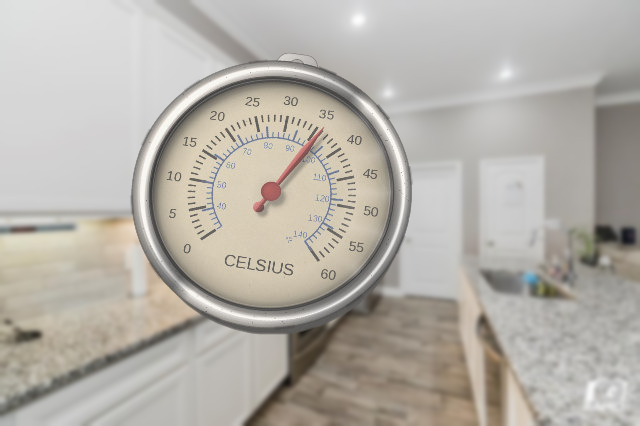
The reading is 36 (°C)
